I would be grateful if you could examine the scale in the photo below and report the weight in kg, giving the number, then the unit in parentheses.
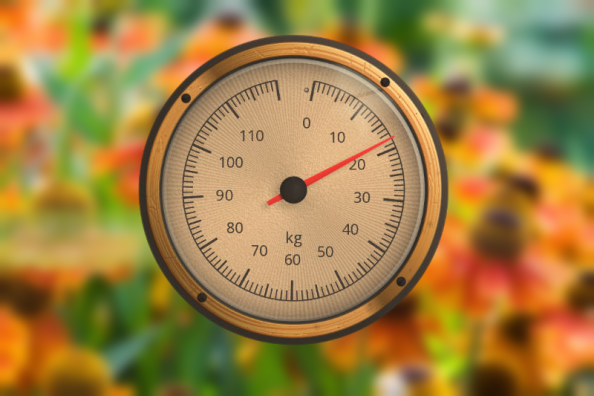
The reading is 18 (kg)
